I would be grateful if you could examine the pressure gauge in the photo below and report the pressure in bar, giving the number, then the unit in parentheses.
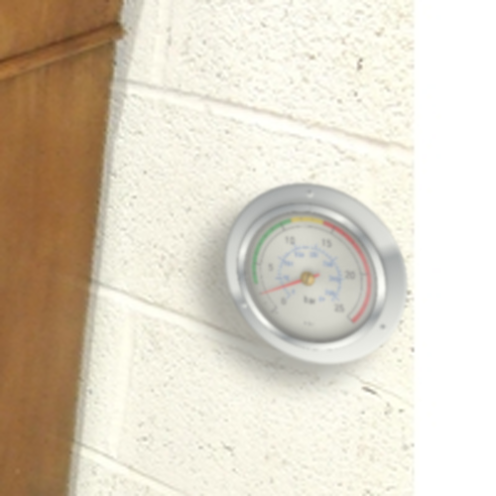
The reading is 2 (bar)
